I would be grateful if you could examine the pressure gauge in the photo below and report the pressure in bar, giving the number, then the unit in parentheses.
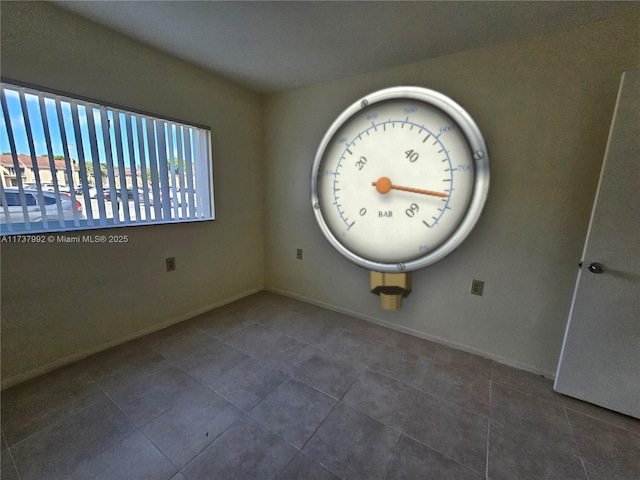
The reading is 53 (bar)
